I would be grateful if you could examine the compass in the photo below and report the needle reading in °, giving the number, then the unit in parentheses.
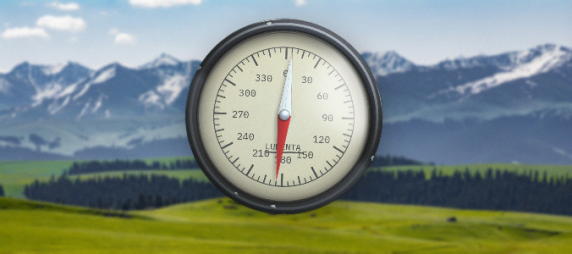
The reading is 185 (°)
